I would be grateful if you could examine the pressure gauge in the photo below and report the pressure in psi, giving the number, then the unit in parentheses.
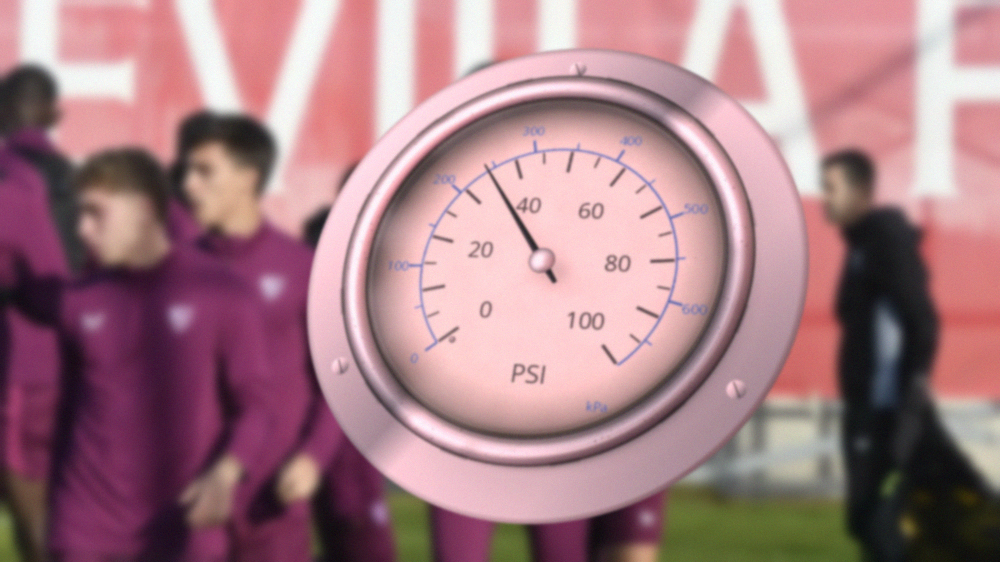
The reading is 35 (psi)
